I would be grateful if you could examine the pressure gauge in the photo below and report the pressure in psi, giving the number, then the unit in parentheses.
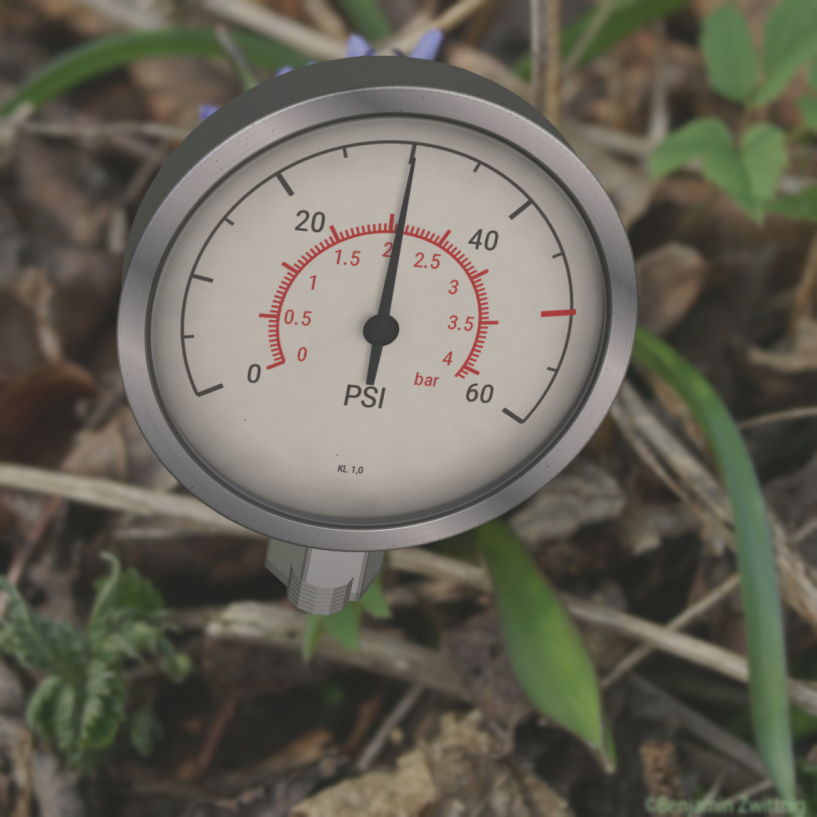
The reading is 30 (psi)
